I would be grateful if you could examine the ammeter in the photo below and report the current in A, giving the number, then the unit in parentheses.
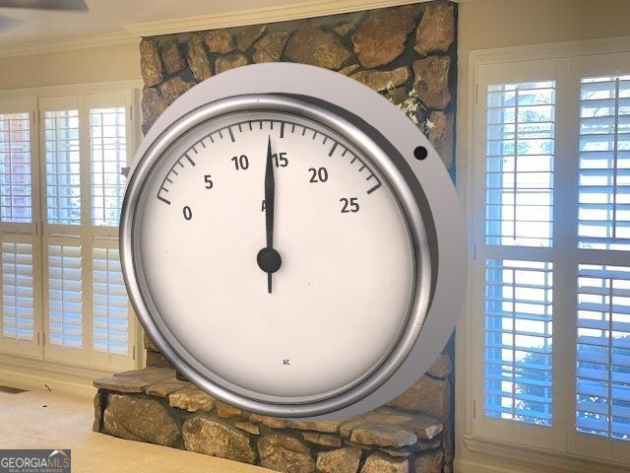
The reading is 14 (A)
